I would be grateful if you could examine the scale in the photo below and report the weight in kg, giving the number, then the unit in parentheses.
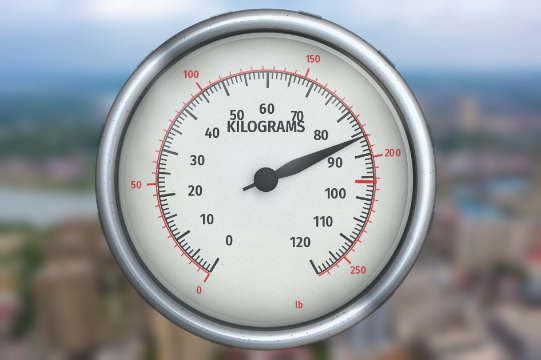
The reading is 86 (kg)
